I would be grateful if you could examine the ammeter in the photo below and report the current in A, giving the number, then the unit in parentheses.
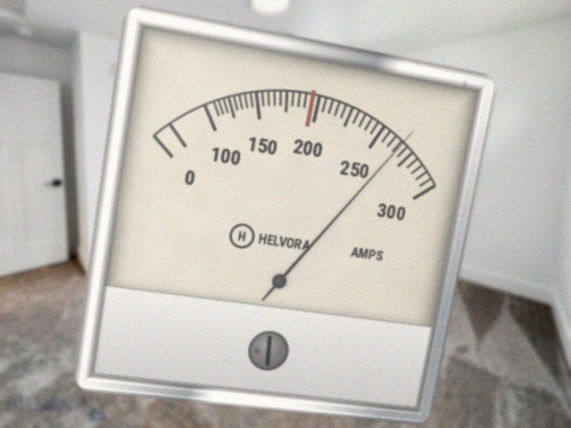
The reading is 265 (A)
